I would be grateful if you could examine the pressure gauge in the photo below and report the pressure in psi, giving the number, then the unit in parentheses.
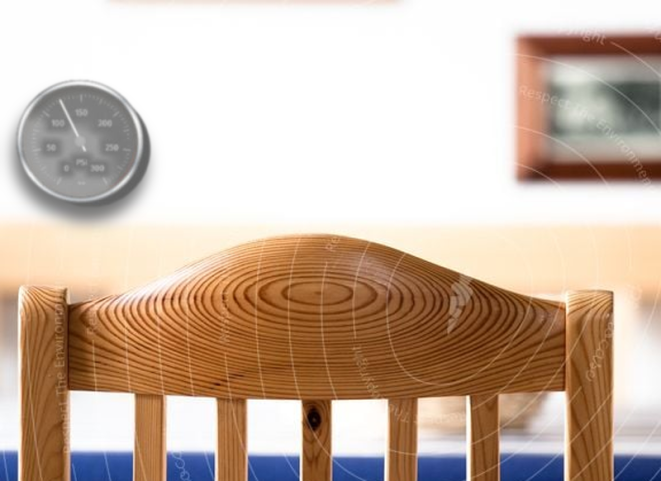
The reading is 125 (psi)
